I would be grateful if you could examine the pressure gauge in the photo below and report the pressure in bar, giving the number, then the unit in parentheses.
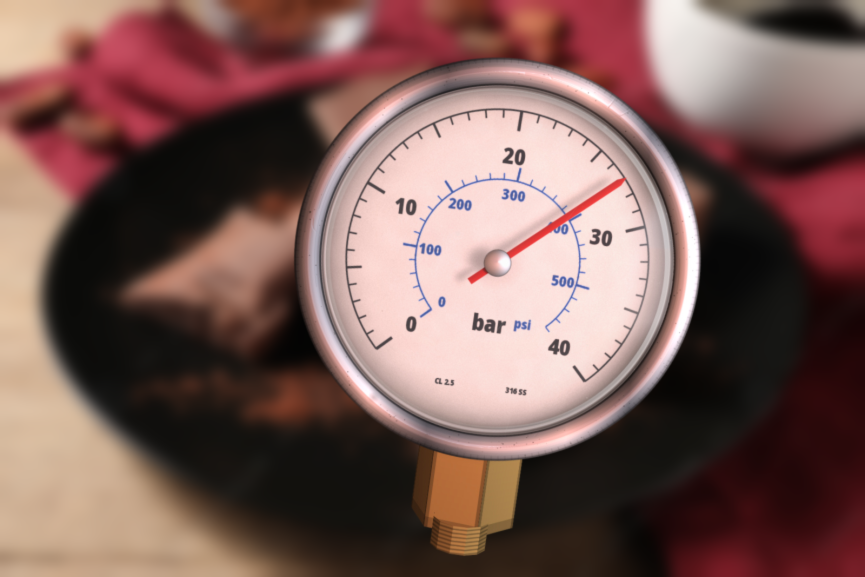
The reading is 27 (bar)
